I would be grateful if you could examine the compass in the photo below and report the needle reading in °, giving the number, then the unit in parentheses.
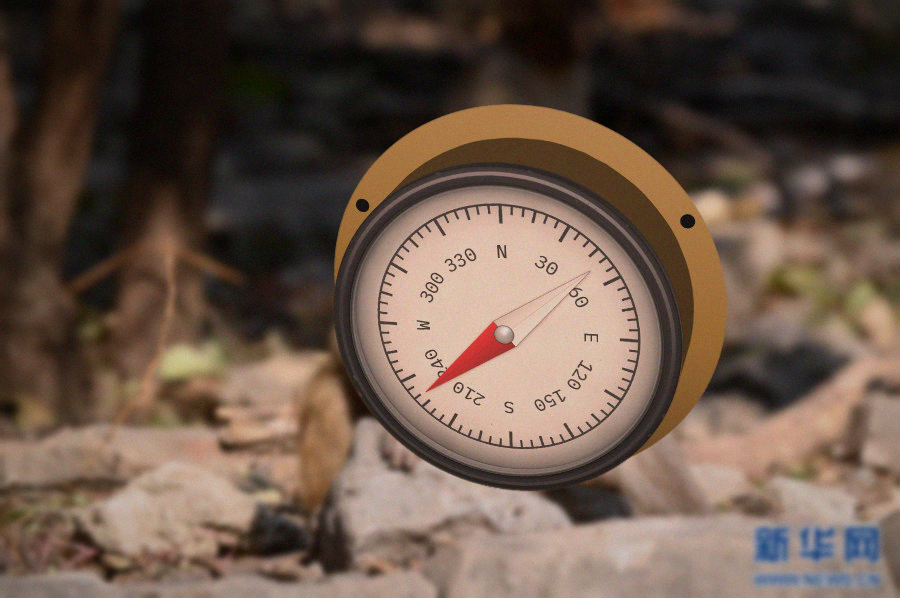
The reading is 230 (°)
